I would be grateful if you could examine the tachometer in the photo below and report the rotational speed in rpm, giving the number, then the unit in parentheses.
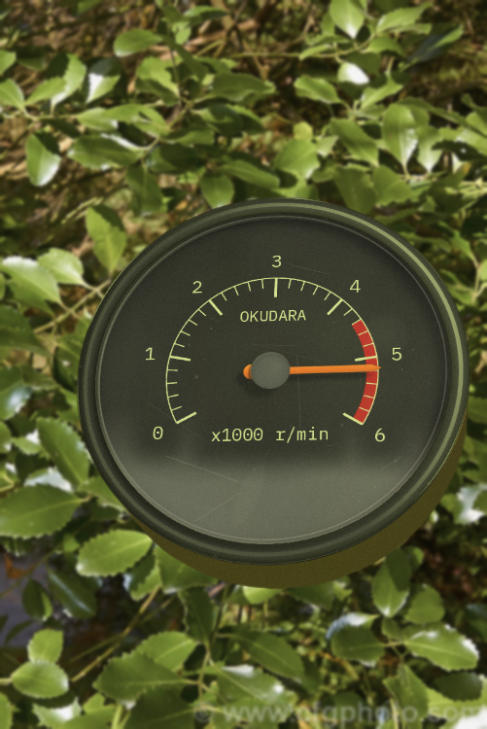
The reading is 5200 (rpm)
